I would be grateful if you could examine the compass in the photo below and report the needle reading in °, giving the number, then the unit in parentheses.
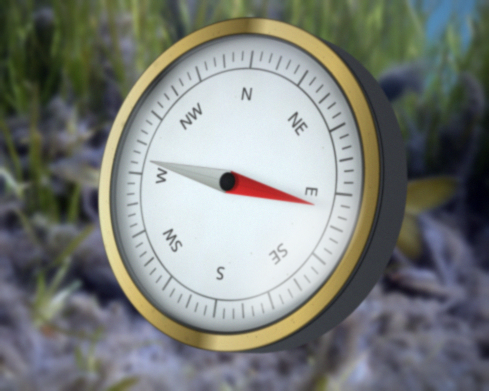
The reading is 97.5 (°)
